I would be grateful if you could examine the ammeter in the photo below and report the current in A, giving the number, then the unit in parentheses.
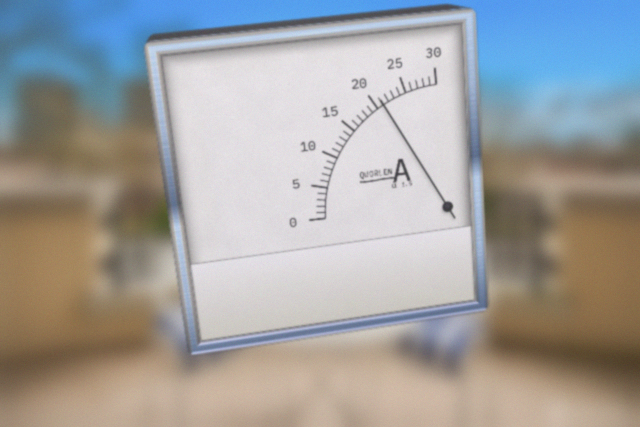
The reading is 21 (A)
